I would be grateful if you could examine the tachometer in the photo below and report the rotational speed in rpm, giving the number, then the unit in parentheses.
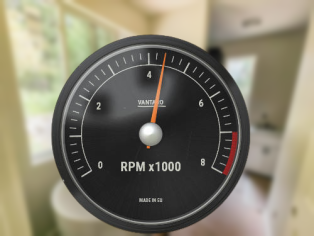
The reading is 4400 (rpm)
